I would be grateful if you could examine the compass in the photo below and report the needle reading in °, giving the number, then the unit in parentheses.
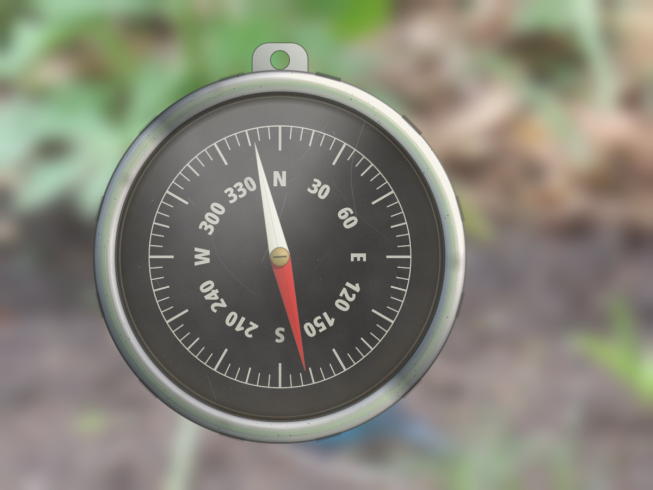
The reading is 167.5 (°)
